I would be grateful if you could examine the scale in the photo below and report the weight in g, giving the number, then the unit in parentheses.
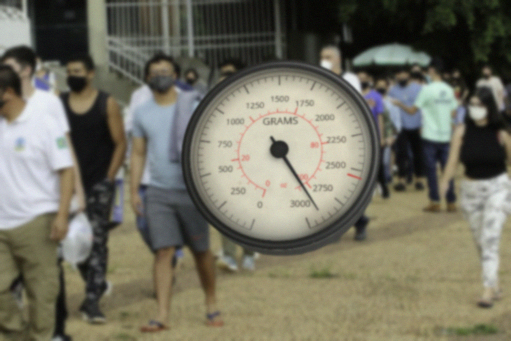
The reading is 2900 (g)
